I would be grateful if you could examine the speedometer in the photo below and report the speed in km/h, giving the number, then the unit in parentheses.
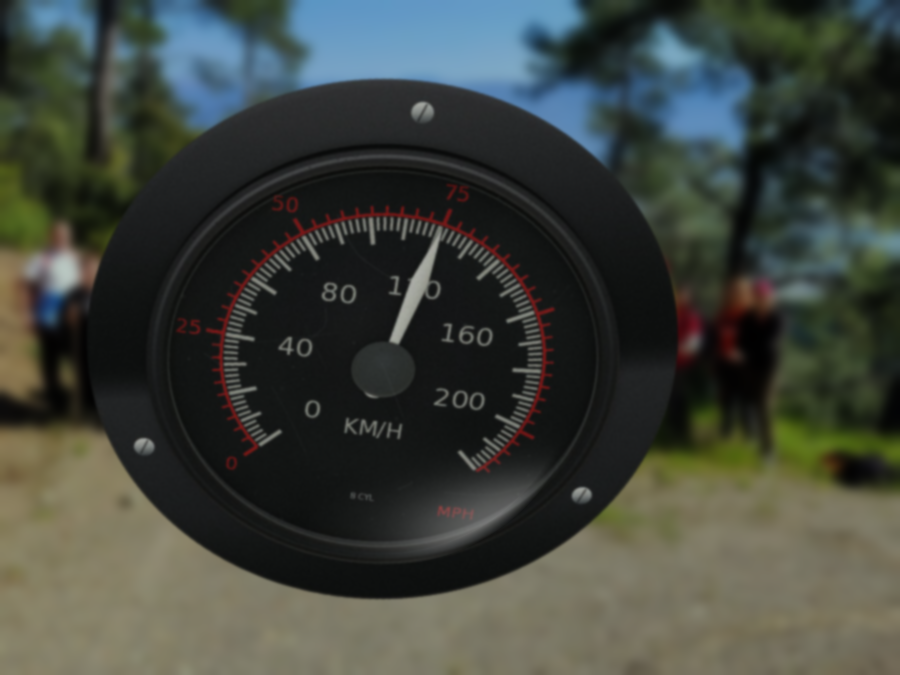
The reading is 120 (km/h)
